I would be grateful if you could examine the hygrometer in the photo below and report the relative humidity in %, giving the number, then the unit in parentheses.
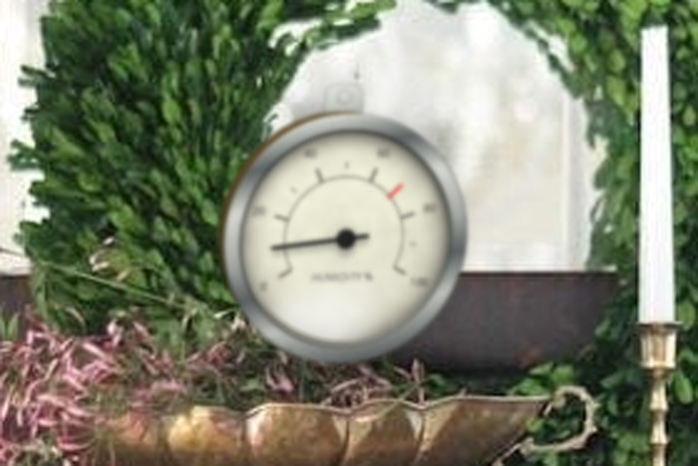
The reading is 10 (%)
